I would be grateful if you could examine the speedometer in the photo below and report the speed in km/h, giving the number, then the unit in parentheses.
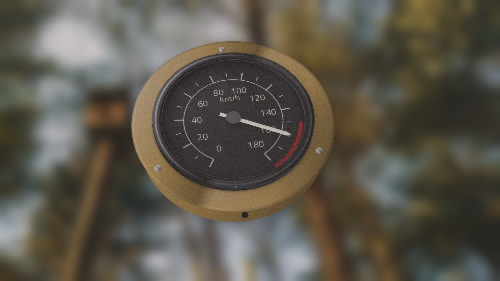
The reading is 160 (km/h)
